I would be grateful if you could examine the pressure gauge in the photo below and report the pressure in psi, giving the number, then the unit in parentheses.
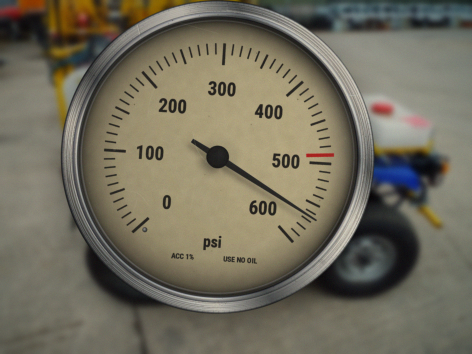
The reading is 565 (psi)
